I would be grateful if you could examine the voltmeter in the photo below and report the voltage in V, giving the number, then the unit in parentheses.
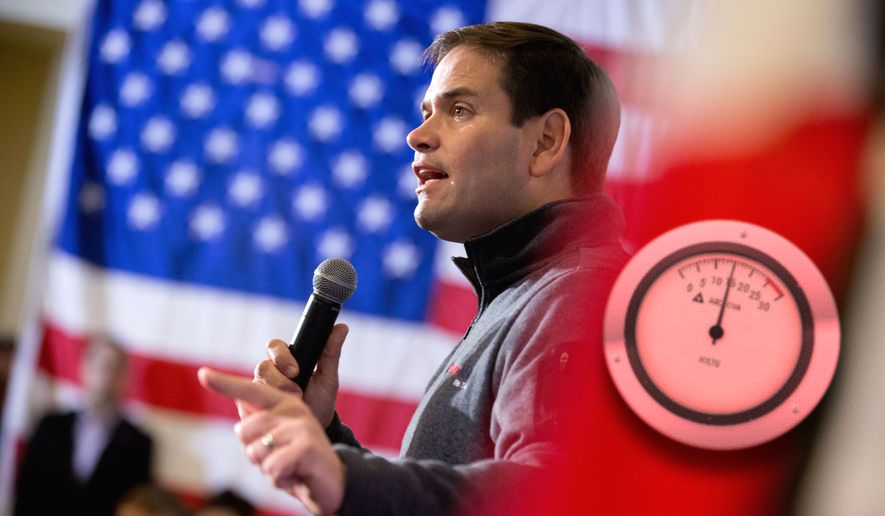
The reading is 15 (V)
